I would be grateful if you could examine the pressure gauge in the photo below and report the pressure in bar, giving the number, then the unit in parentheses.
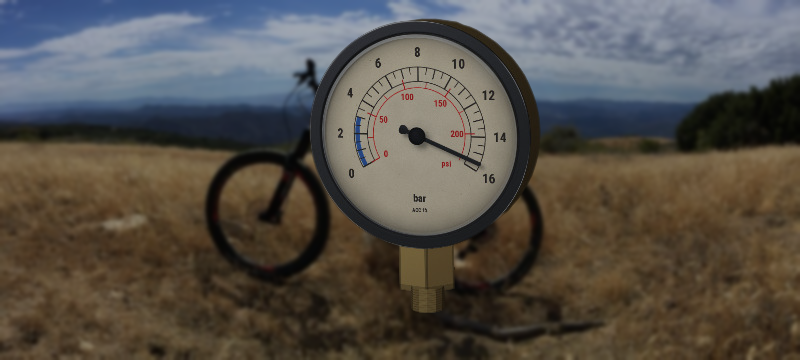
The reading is 15.5 (bar)
